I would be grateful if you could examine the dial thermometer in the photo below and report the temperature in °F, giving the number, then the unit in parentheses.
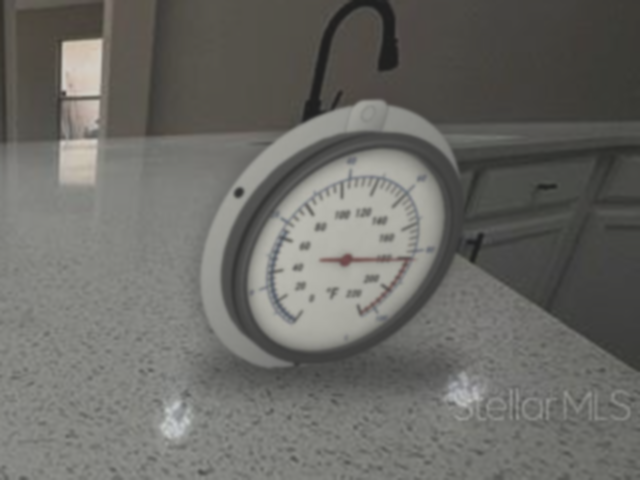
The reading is 180 (°F)
